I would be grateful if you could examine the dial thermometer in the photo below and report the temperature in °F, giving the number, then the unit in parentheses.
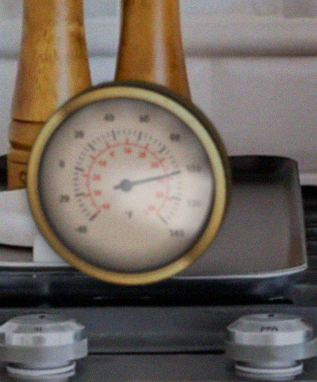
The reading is 100 (°F)
